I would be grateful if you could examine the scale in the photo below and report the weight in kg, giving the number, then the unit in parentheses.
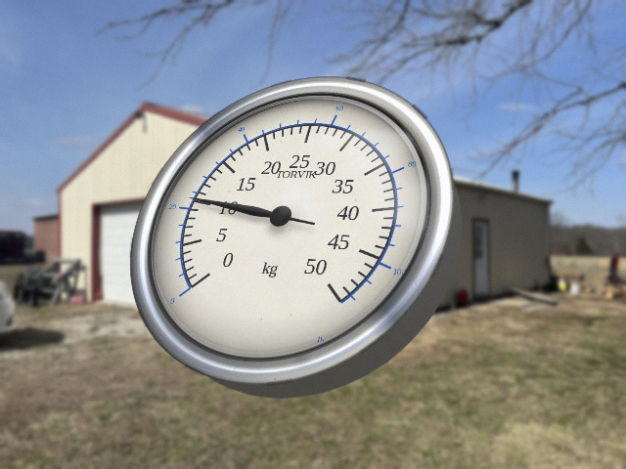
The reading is 10 (kg)
